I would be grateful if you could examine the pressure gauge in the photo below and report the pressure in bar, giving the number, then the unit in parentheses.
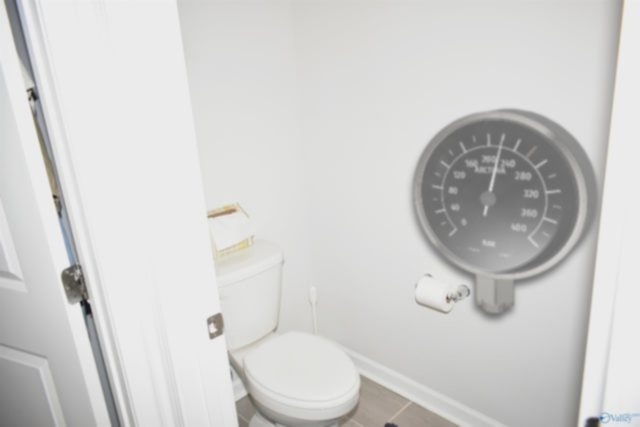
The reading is 220 (bar)
